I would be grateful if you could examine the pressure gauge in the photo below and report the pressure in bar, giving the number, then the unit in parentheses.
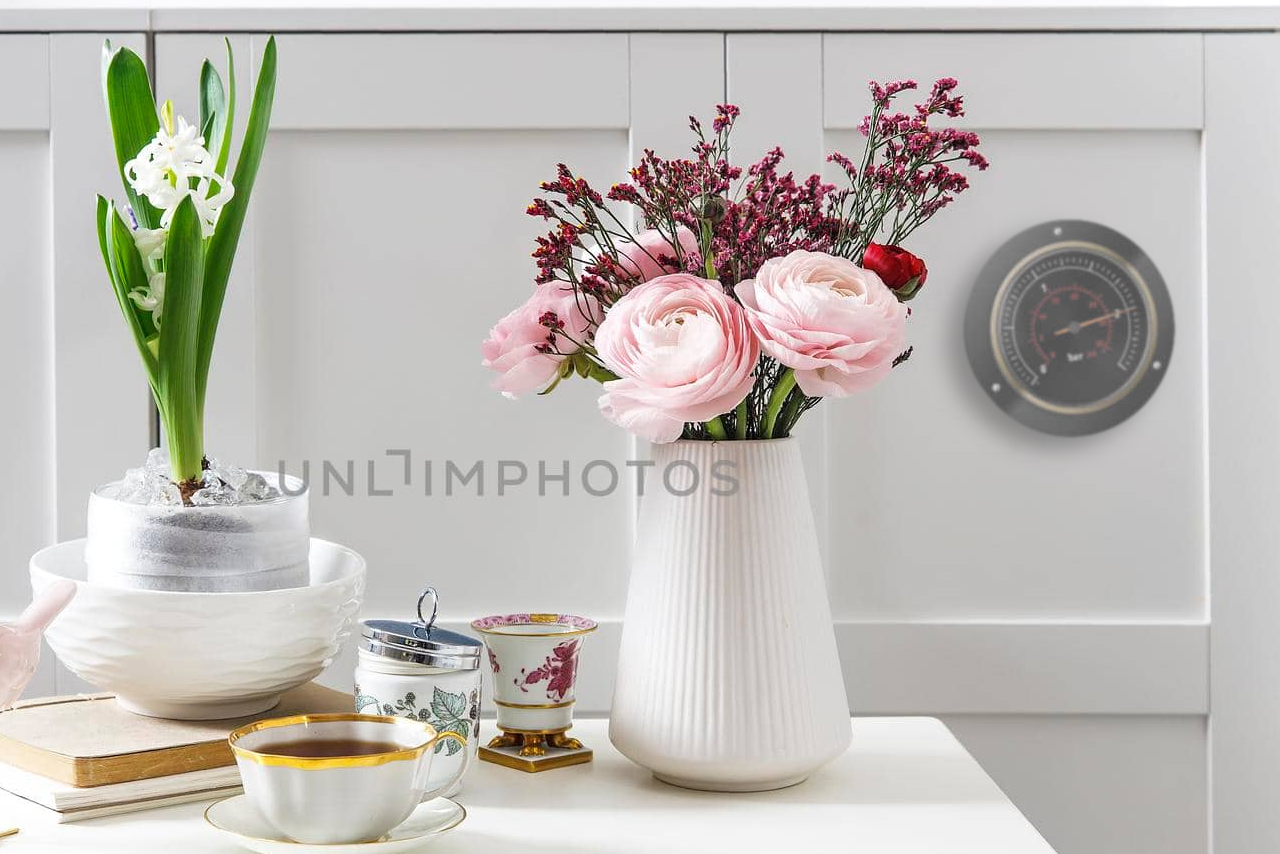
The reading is 2 (bar)
